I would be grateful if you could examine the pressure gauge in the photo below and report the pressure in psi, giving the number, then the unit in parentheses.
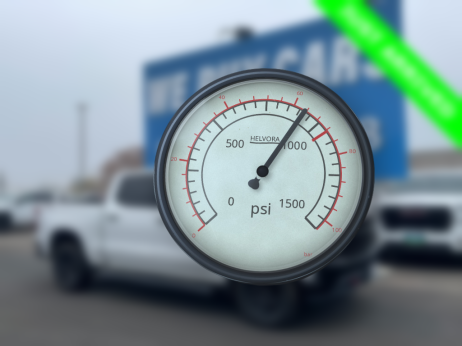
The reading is 925 (psi)
